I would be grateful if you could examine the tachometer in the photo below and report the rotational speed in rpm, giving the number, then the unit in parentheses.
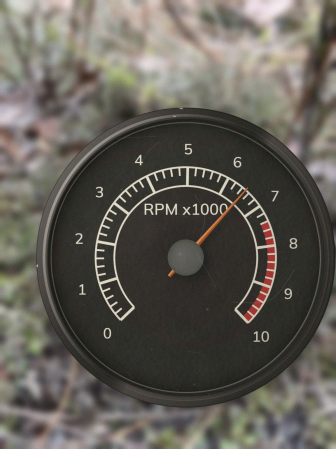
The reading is 6500 (rpm)
